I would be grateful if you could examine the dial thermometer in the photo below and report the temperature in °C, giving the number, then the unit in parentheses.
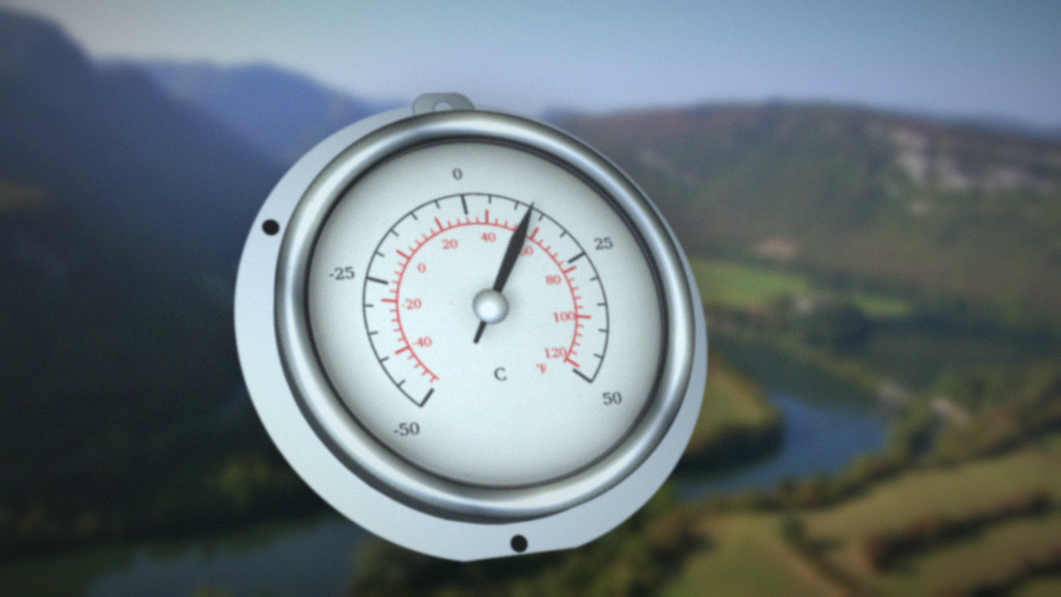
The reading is 12.5 (°C)
